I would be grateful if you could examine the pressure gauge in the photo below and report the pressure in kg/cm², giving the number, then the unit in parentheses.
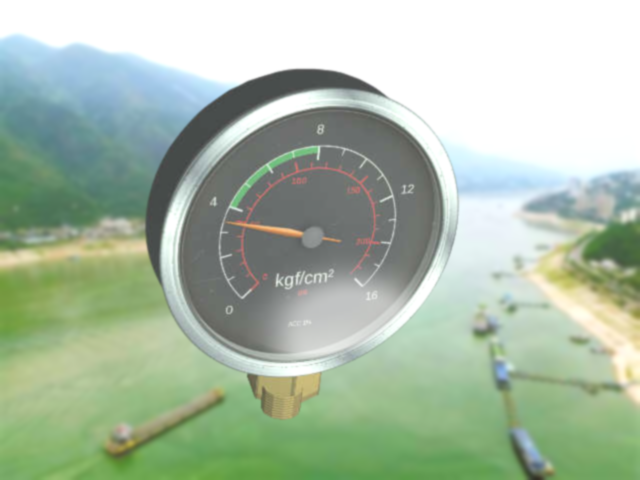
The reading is 3.5 (kg/cm²)
